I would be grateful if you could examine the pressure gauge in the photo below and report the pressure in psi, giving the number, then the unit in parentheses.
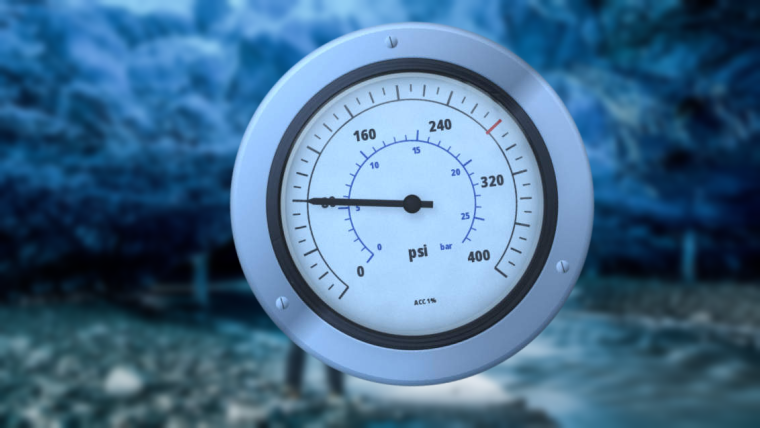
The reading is 80 (psi)
